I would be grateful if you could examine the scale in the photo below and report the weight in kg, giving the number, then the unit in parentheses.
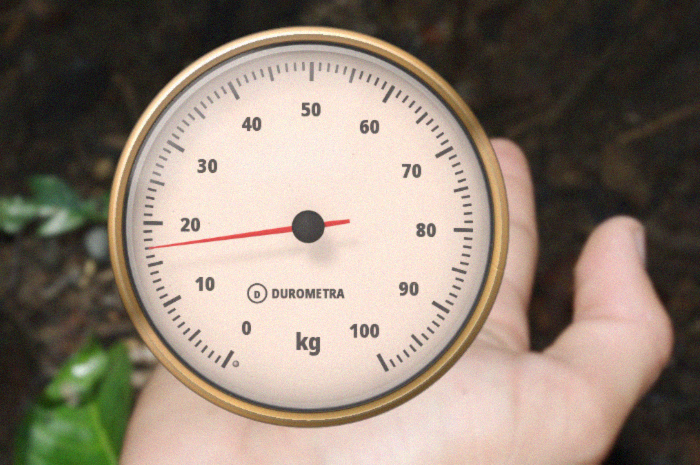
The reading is 17 (kg)
